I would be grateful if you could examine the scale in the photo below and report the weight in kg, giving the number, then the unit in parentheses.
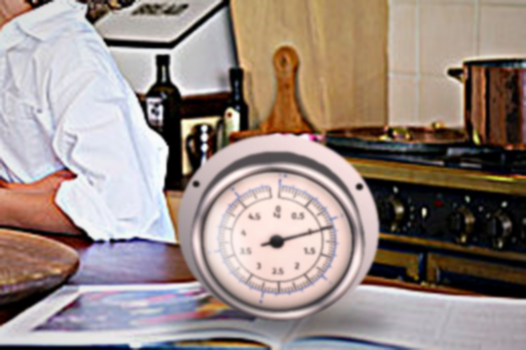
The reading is 1 (kg)
